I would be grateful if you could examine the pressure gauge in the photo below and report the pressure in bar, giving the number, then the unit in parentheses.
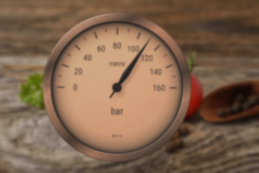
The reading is 110 (bar)
